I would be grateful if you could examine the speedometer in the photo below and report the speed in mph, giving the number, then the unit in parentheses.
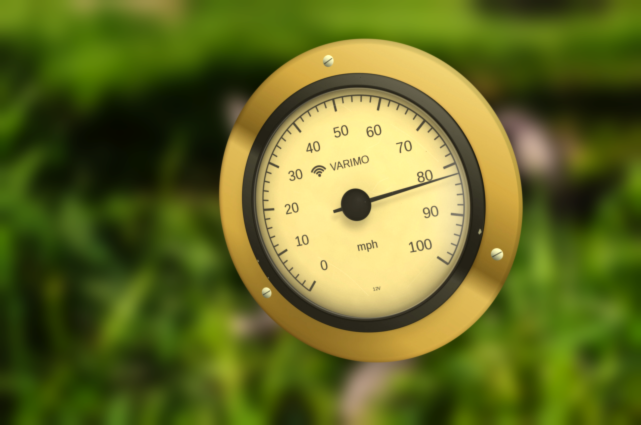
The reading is 82 (mph)
